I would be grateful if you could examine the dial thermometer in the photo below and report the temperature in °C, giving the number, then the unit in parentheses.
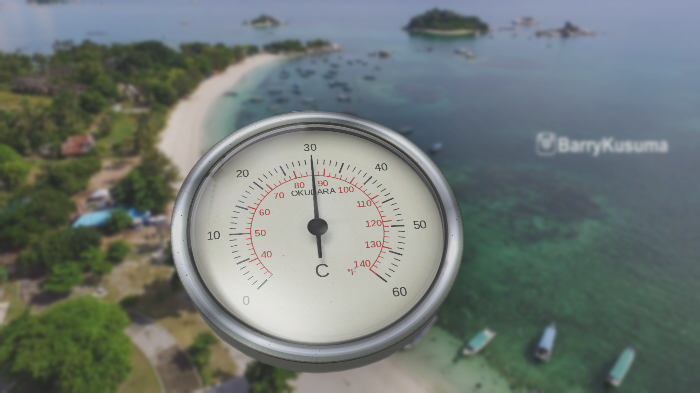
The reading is 30 (°C)
